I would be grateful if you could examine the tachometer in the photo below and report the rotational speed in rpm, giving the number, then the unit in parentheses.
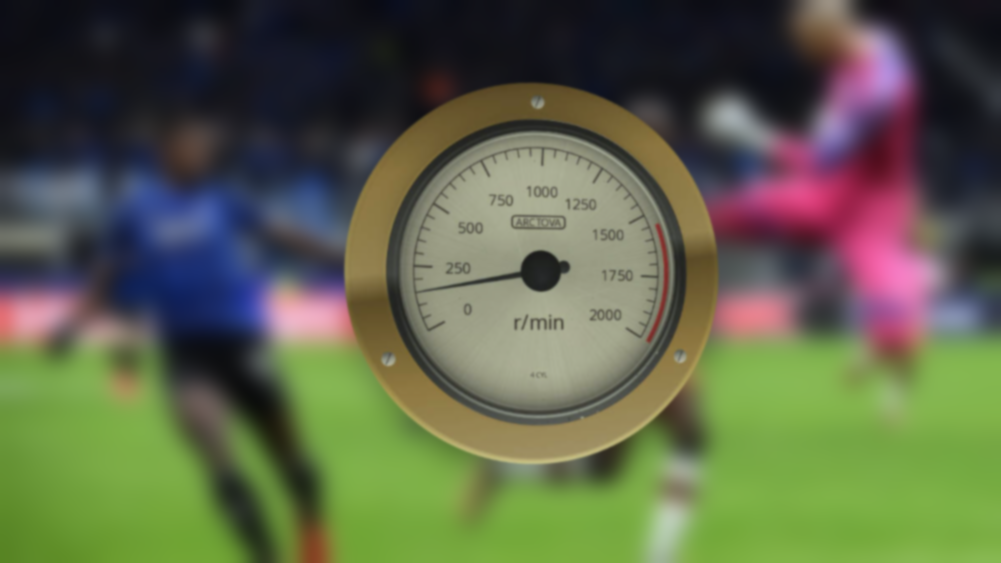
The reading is 150 (rpm)
